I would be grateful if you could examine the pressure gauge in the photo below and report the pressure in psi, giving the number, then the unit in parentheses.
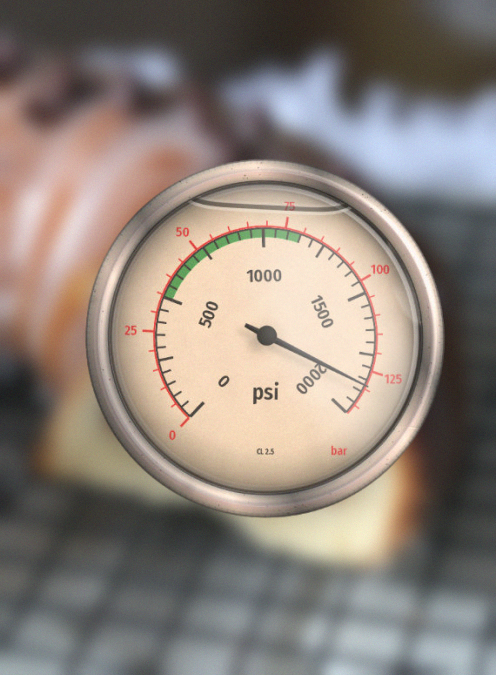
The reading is 1875 (psi)
